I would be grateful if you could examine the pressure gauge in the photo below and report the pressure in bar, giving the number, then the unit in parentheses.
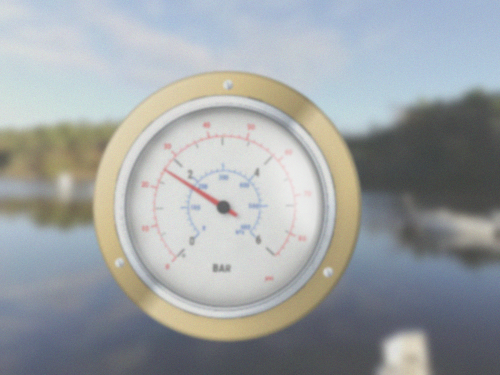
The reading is 1.75 (bar)
